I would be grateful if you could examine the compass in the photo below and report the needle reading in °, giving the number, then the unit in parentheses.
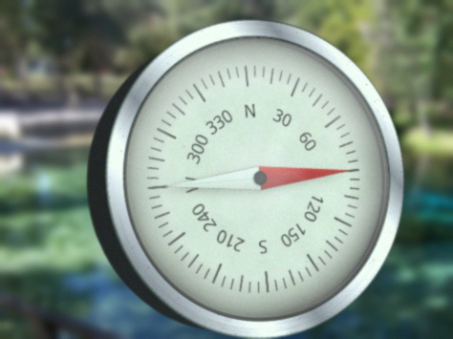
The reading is 90 (°)
